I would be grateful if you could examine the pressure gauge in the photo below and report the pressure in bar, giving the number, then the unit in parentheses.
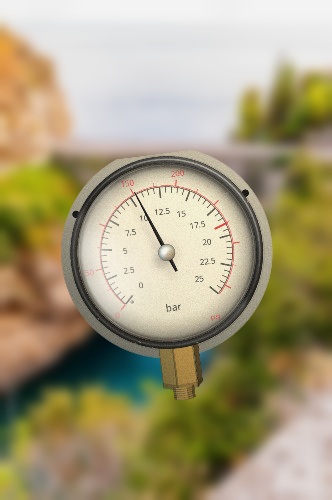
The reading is 10.5 (bar)
